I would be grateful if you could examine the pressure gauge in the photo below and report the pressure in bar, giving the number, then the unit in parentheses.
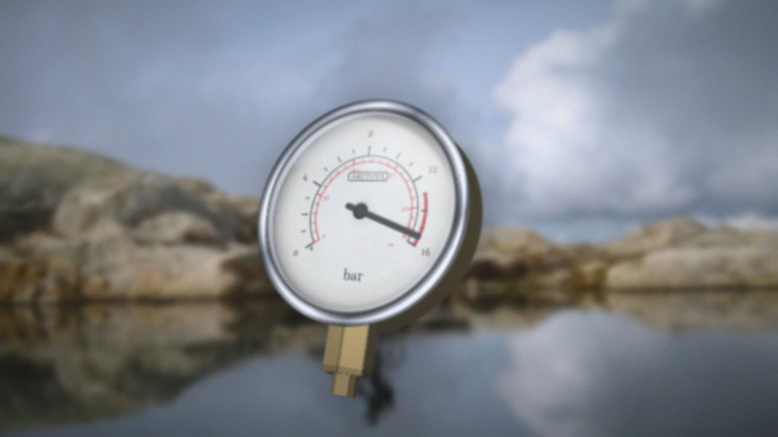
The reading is 15.5 (bar)
